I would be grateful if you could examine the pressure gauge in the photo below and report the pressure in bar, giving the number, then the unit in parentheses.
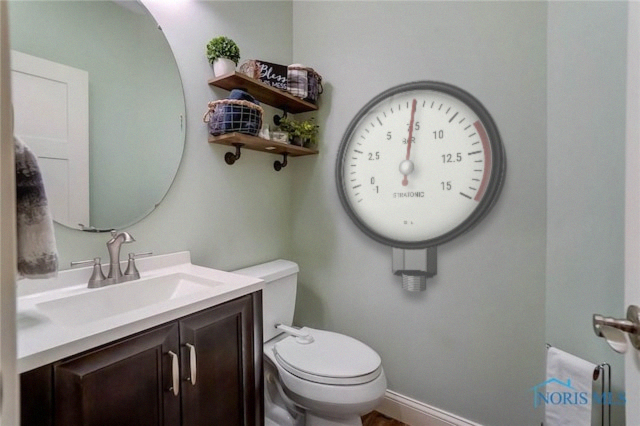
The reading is 7.5 (bar)
